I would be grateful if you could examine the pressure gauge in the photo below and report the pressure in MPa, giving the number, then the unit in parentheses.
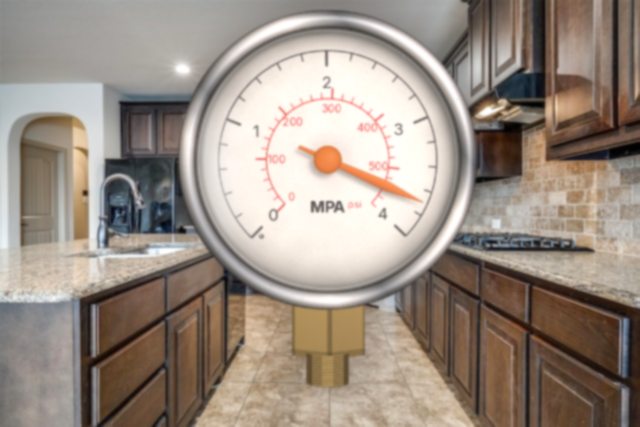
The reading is 3.7 (MPa)
